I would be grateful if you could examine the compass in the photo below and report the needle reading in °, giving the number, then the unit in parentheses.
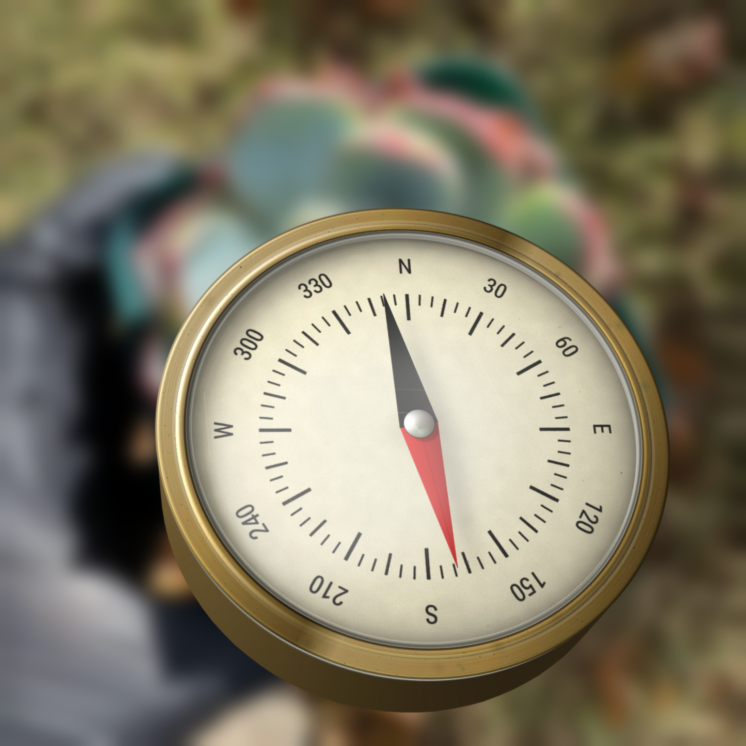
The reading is 170 (°)
